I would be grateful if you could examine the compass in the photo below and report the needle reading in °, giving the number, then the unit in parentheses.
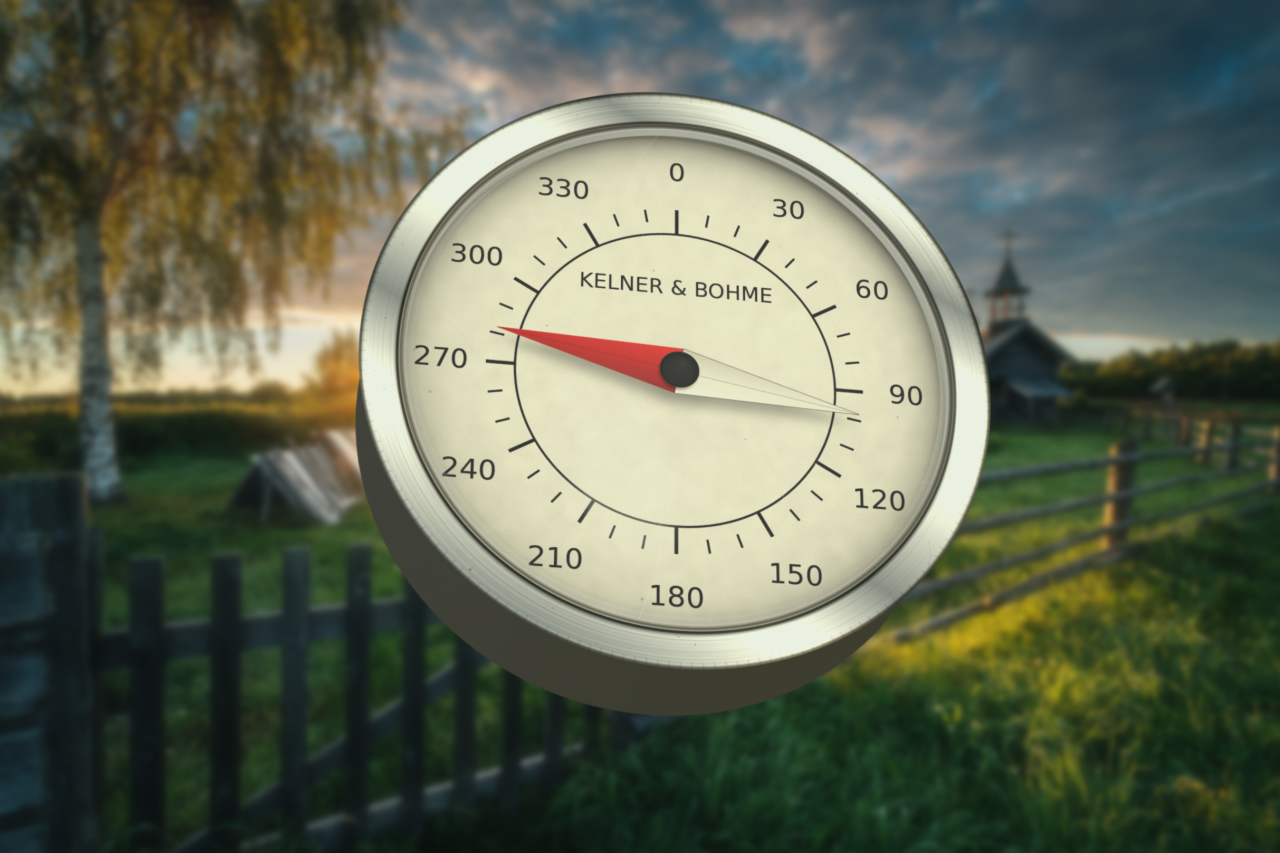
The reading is 280 (°)
